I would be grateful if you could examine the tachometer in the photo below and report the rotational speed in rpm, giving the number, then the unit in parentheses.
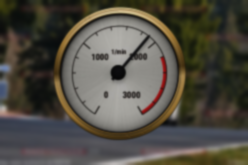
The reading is 1900 (rpm)
